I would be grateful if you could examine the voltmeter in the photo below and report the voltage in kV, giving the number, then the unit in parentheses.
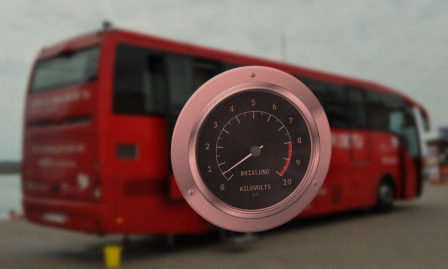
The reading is 0.5 (kV)
